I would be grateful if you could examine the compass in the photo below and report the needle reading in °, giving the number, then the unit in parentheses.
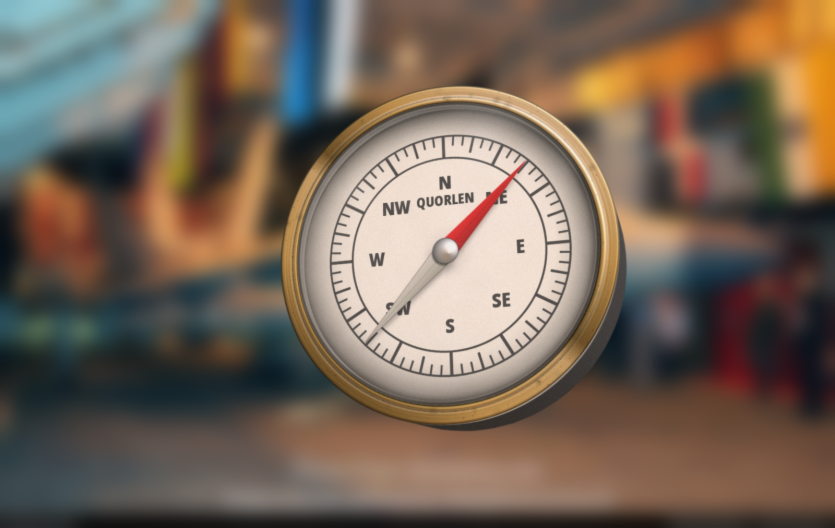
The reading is 45 (°)
